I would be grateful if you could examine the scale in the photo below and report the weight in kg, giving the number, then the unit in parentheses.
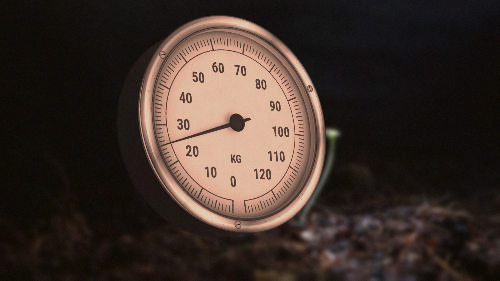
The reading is 25 (kg)
